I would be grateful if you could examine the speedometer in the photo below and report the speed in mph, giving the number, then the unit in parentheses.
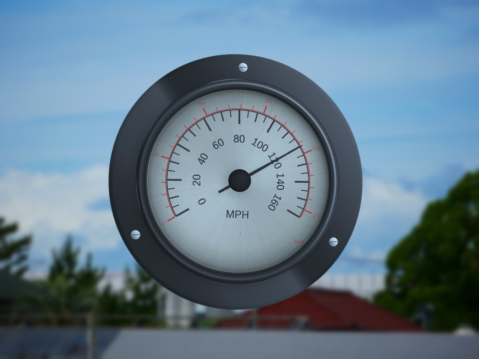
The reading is 120 (mph)
